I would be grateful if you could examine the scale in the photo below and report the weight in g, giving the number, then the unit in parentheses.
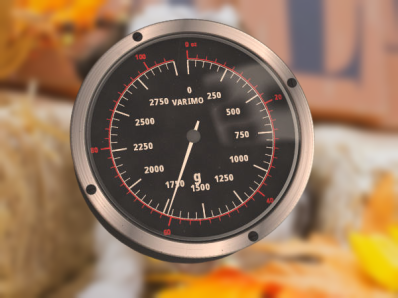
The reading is 1725 (g)
